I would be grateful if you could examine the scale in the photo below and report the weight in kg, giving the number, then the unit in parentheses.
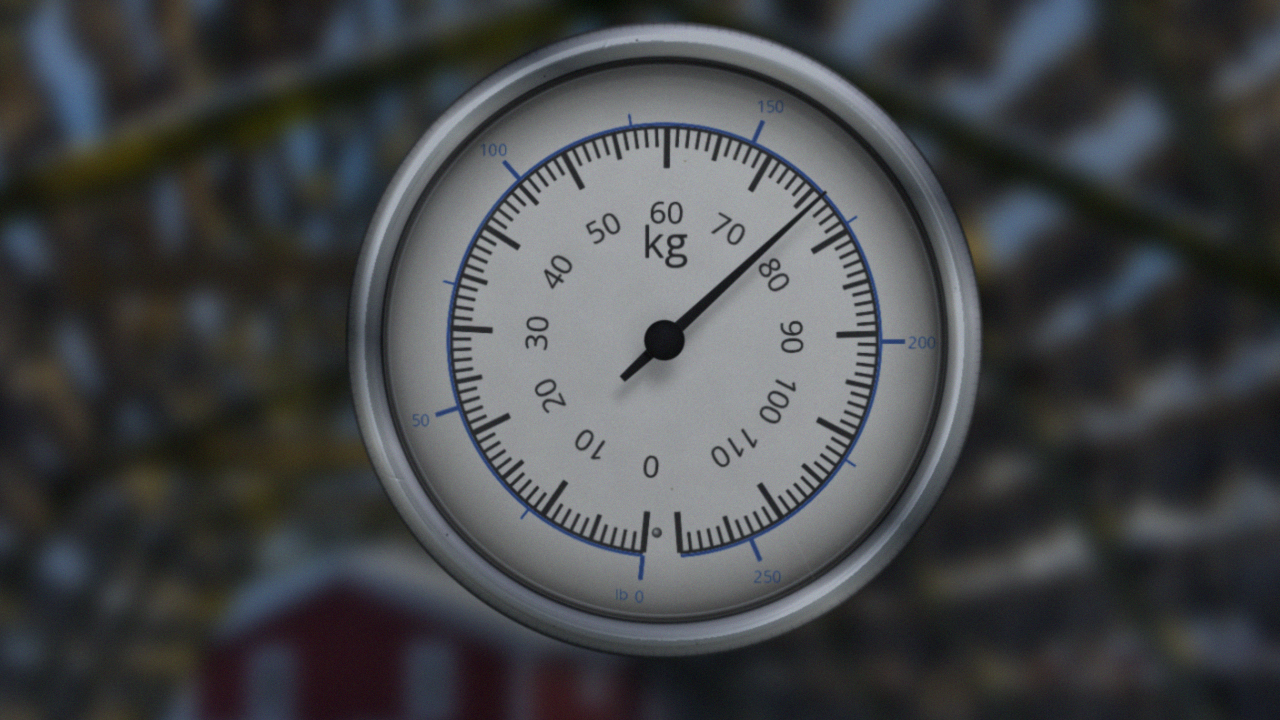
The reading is 76 (kg)
